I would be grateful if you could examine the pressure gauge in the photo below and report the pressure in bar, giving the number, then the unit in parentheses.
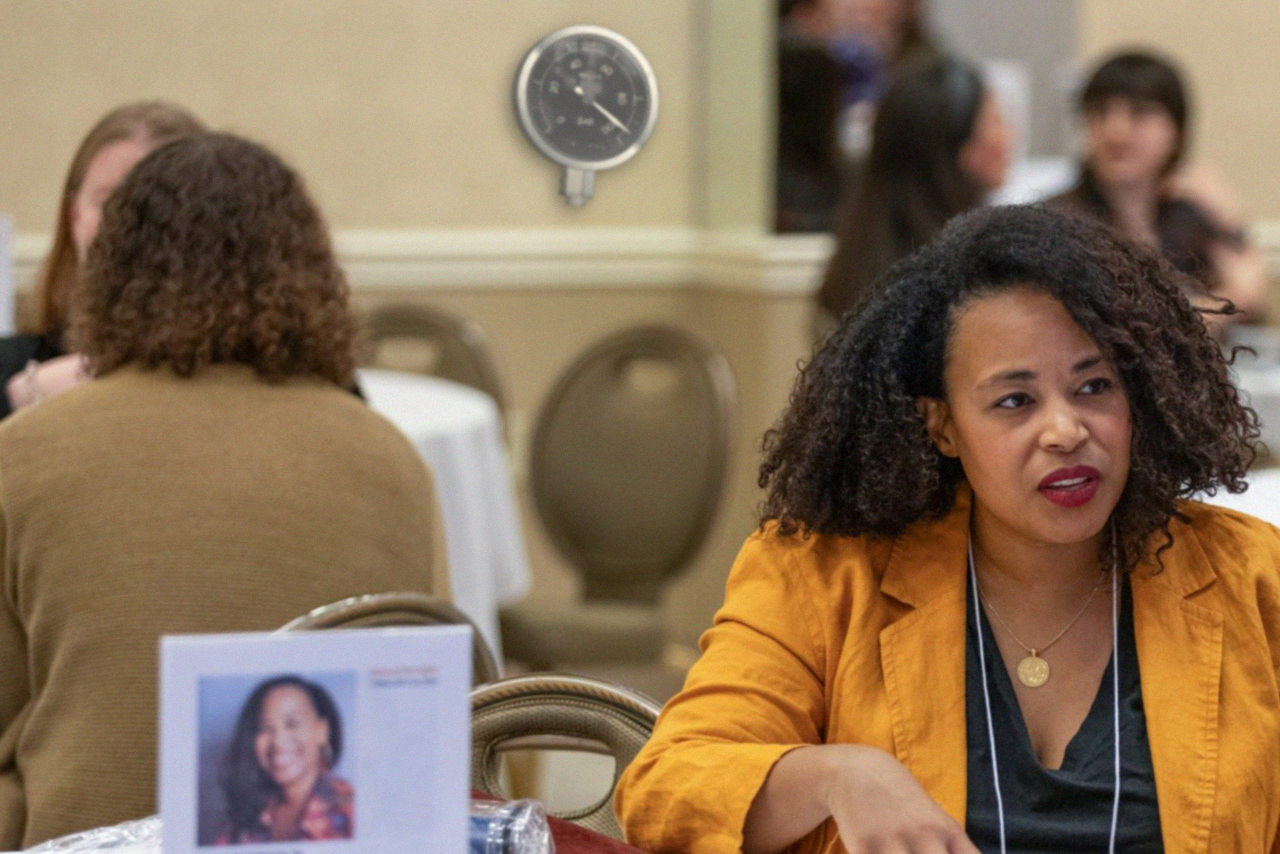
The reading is 95 (bar)
